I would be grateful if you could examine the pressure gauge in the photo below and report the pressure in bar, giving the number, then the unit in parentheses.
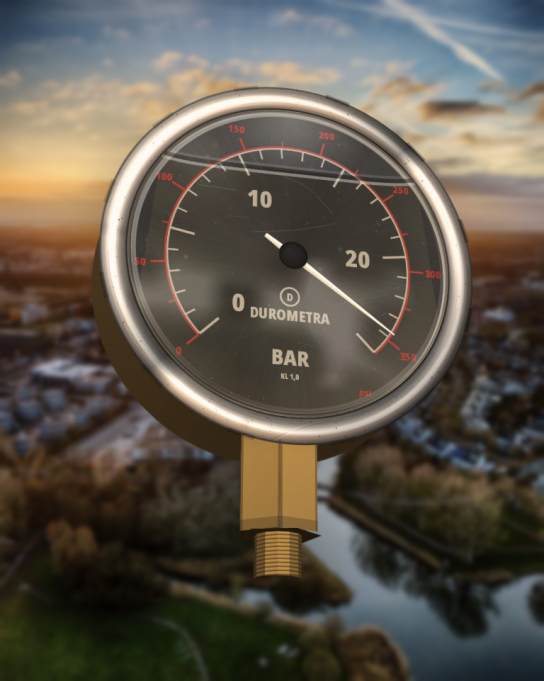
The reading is 24 (bar)
